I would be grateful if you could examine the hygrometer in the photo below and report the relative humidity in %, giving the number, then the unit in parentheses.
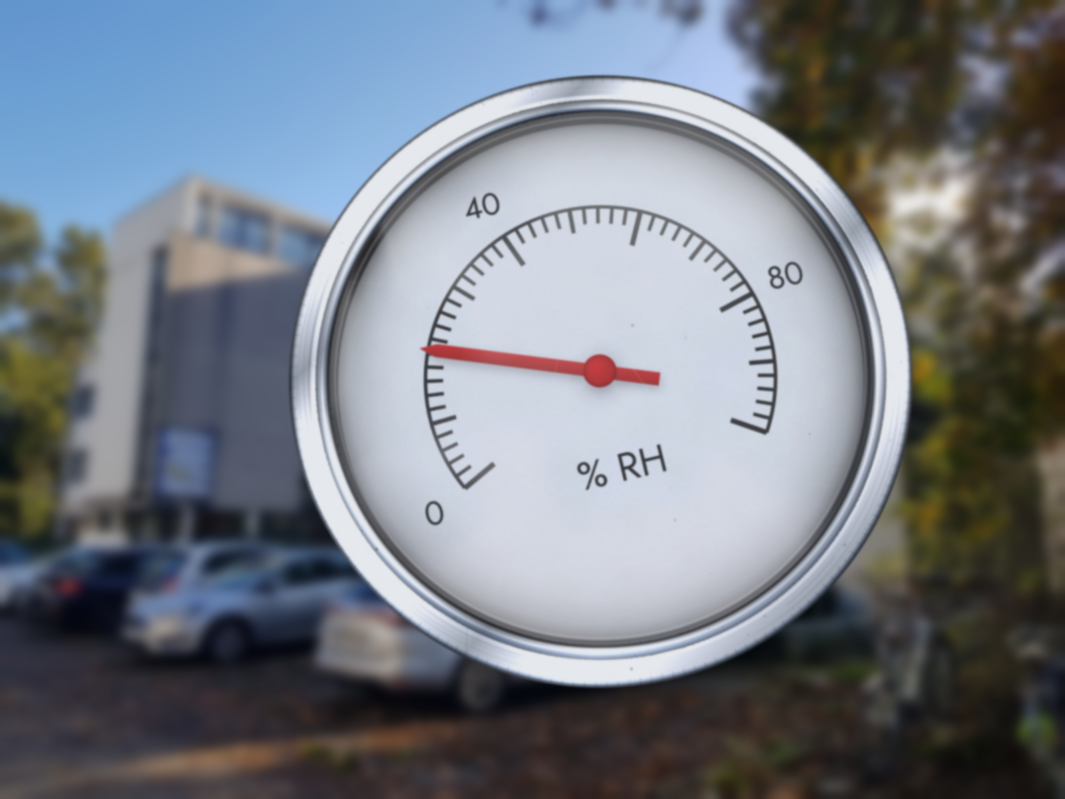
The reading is 20 (%)
